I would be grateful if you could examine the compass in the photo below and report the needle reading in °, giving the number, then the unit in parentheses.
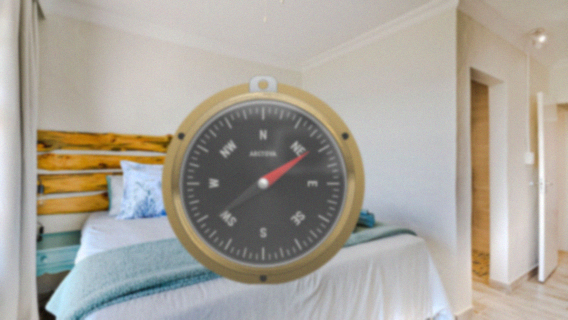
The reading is 55 (°)
